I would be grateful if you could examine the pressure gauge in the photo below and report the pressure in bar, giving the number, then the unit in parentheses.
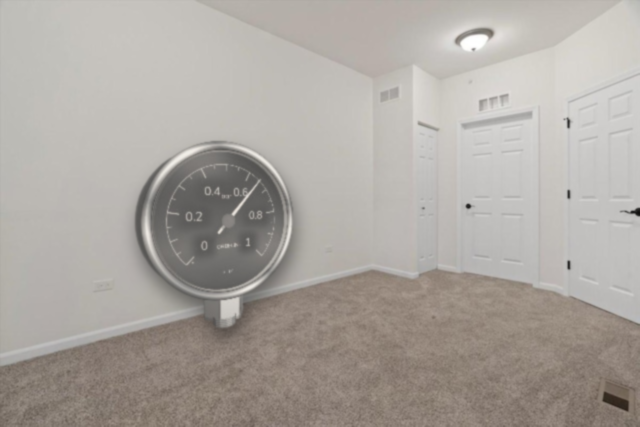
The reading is 0.65 (bar)
